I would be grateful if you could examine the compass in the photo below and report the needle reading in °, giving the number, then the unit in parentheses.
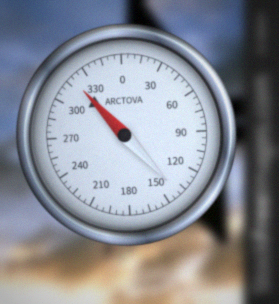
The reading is 320 (°)
